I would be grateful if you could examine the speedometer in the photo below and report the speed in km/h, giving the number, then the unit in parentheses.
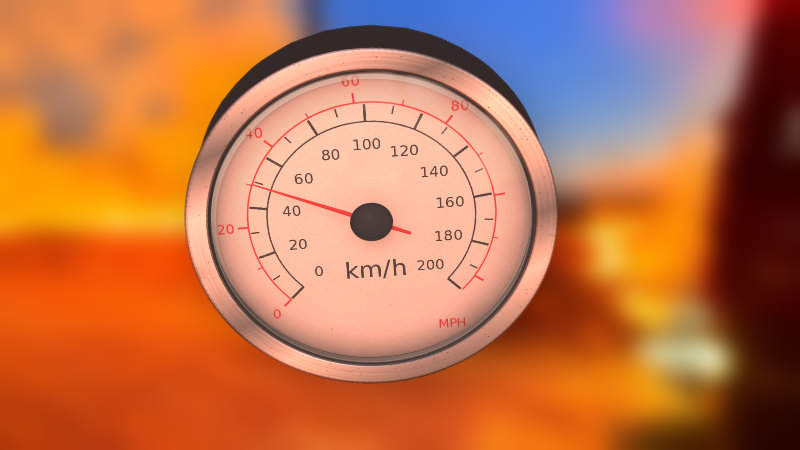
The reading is 50 (km/h)
